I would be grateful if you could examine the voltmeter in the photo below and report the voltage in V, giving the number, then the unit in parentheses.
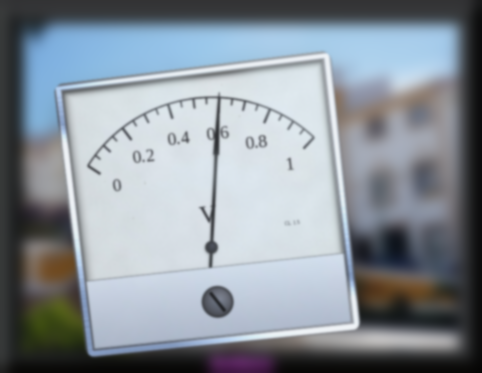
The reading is 0.6 (V)
